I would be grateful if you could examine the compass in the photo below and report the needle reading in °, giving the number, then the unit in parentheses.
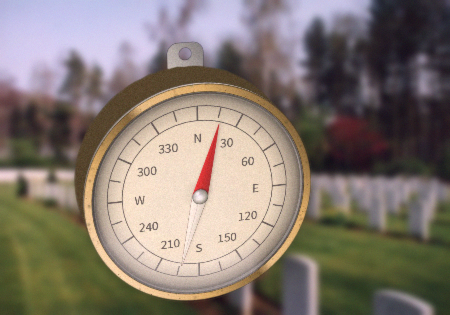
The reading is 15 (°)
